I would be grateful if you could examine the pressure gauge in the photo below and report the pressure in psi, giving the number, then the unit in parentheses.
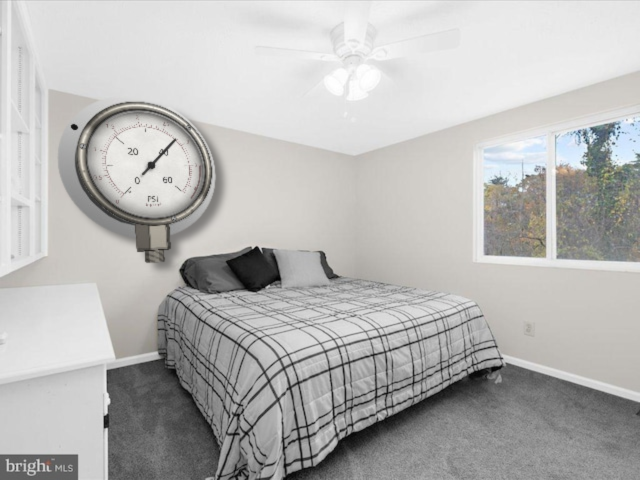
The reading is 40 (psi)
